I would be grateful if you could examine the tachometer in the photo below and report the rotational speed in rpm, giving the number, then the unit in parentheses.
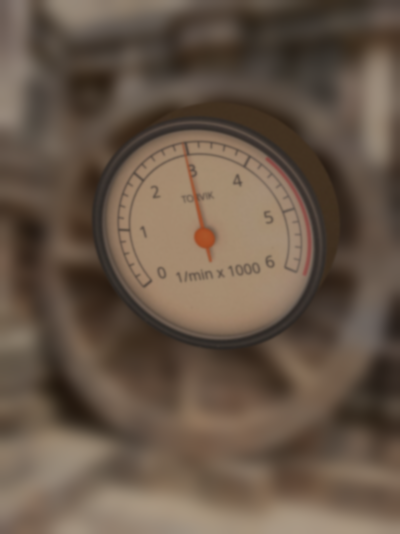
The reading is 3000 (rpm)
